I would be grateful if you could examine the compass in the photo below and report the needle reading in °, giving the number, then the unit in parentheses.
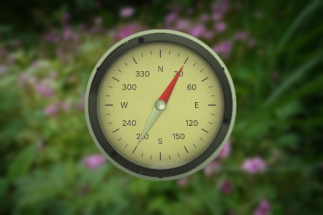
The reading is 30 (°)
